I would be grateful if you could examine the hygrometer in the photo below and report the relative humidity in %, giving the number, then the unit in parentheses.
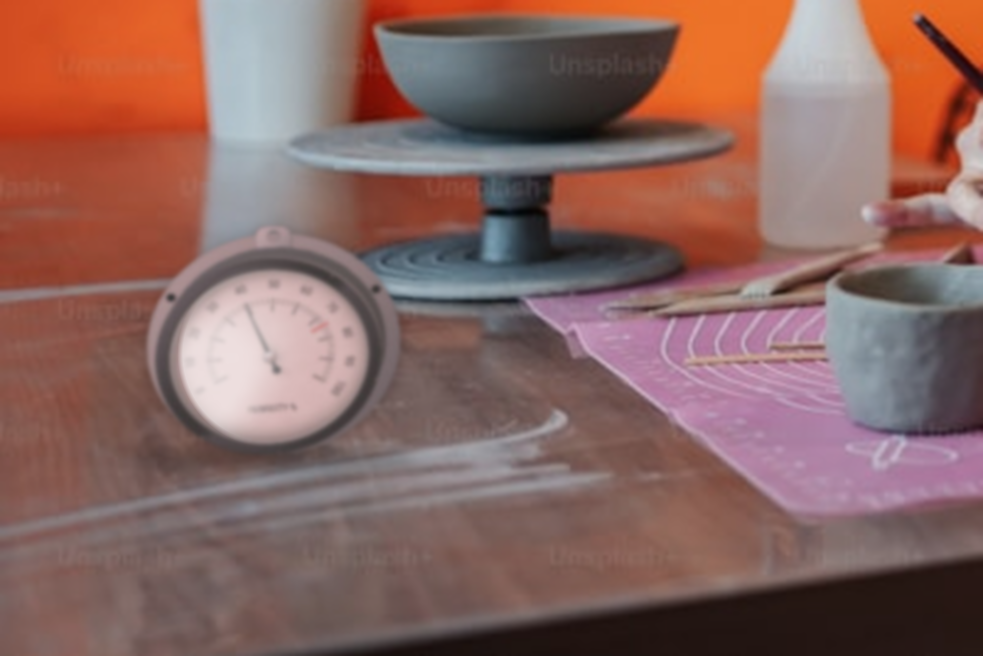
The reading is 40 (%)
